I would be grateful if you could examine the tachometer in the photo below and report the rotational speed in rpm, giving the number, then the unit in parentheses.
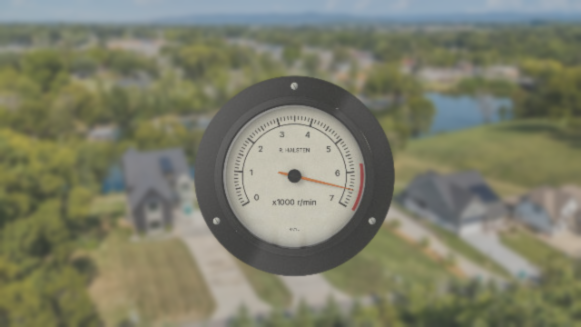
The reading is 6500 (rpm)
